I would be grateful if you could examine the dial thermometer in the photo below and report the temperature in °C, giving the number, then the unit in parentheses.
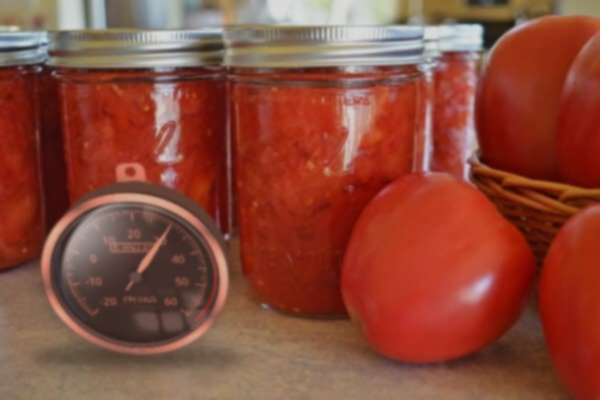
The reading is 30 (°C)
